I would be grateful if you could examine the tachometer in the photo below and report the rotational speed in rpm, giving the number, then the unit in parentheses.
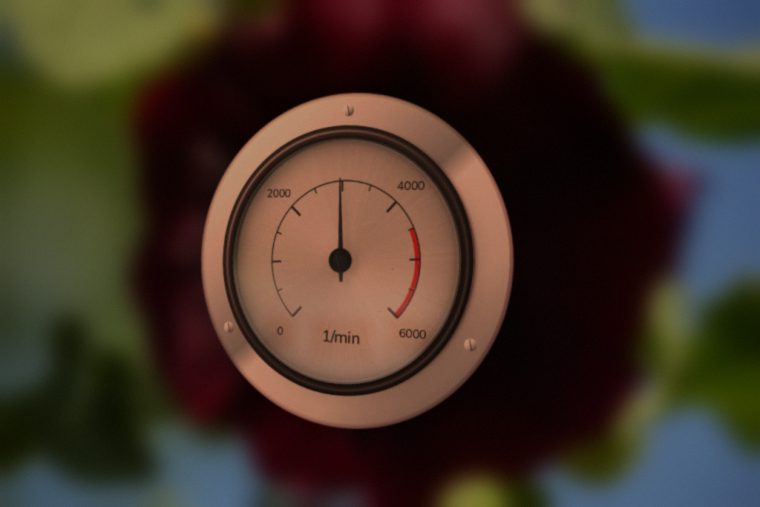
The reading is 3000 (rpm)
